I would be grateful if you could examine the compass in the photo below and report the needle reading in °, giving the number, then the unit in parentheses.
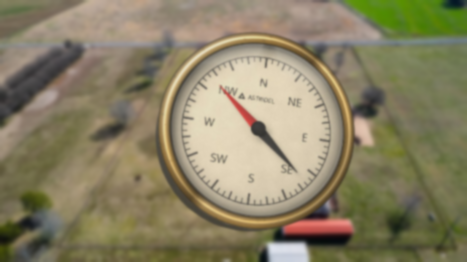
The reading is 310 (°)
